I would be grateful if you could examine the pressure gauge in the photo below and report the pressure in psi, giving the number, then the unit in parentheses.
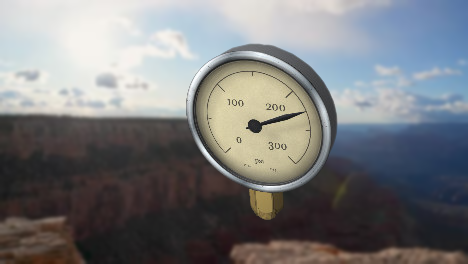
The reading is 225 (psi)
